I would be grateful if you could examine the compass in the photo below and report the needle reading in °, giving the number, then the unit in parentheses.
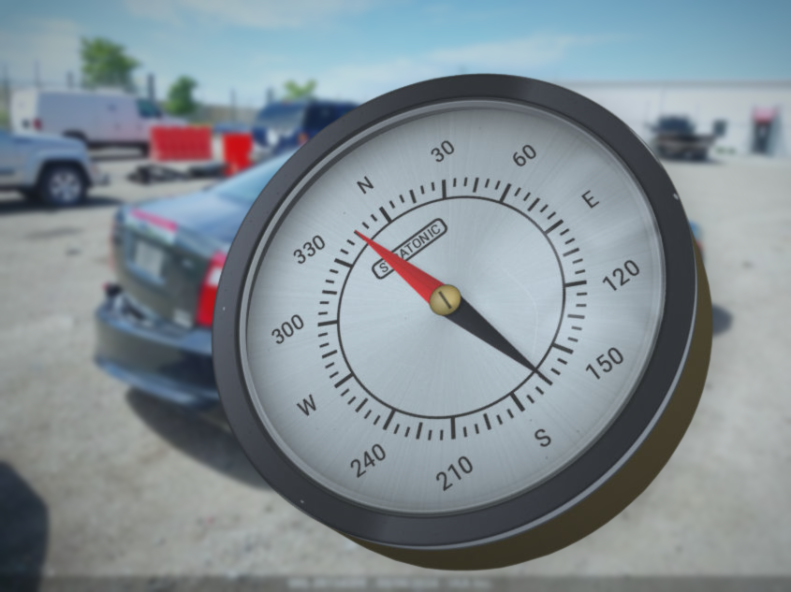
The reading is 345 (°)
